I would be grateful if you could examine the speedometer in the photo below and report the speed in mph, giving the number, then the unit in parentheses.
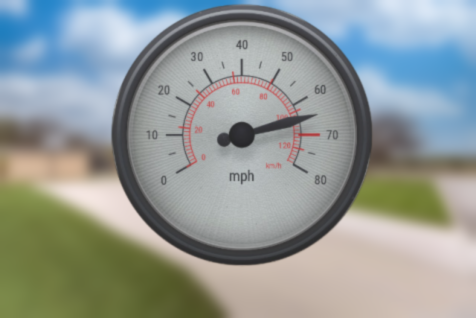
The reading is 65 (mph)
